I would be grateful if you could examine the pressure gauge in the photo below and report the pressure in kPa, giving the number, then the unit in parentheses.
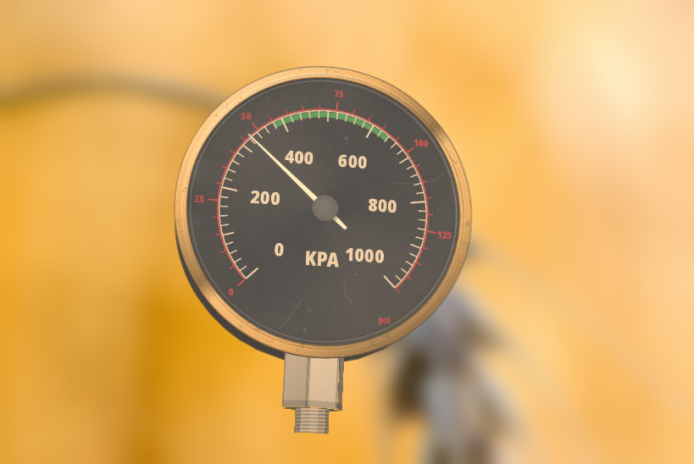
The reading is 320 (kPa)
